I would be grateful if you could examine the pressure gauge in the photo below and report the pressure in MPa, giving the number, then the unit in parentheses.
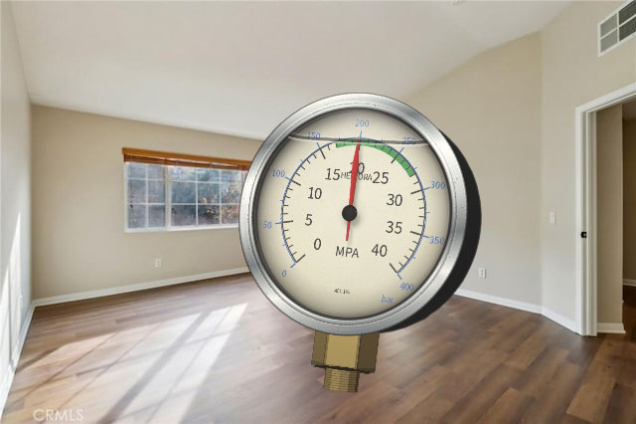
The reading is 20 (MPa)
